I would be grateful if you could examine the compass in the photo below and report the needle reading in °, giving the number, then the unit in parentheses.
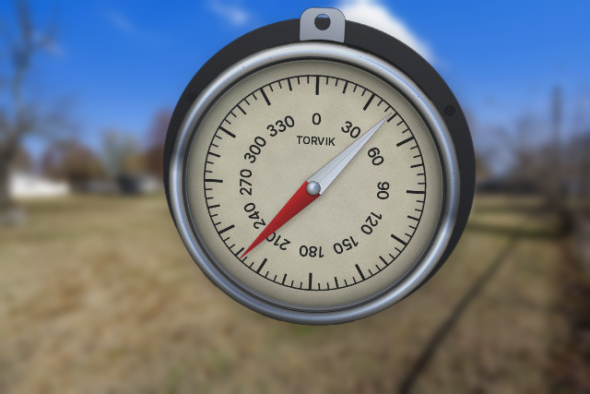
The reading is 222.5 (°)
